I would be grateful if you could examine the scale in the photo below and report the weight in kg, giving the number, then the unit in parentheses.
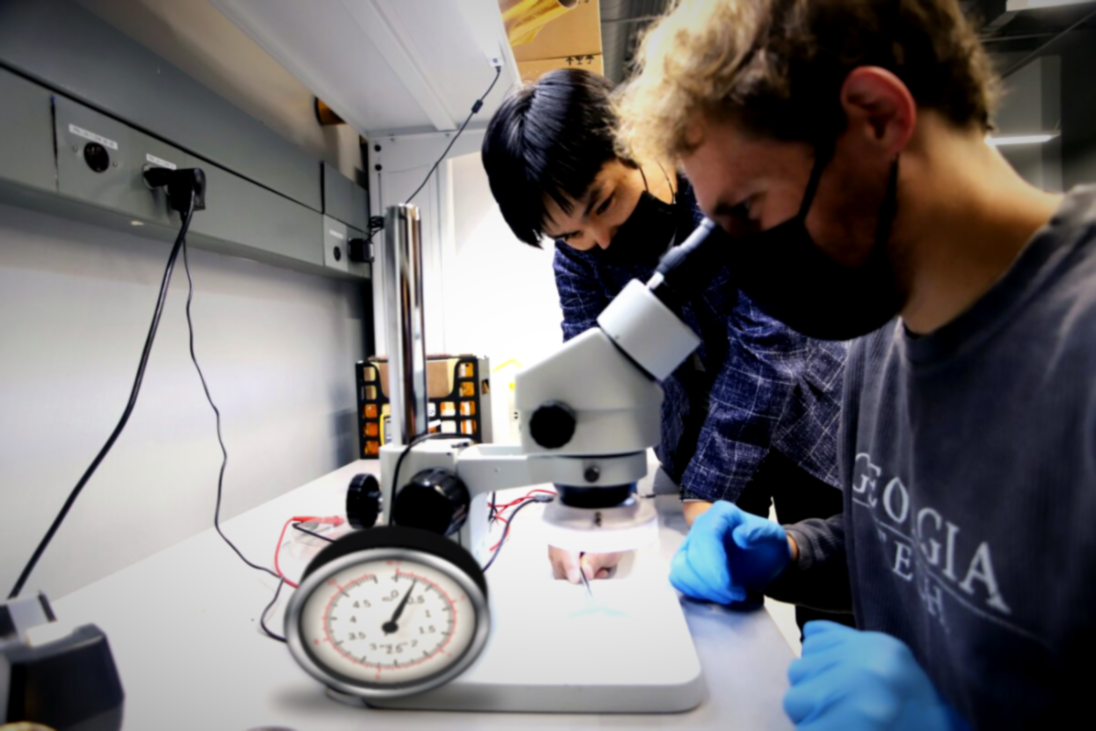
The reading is 0.25 (kg)
